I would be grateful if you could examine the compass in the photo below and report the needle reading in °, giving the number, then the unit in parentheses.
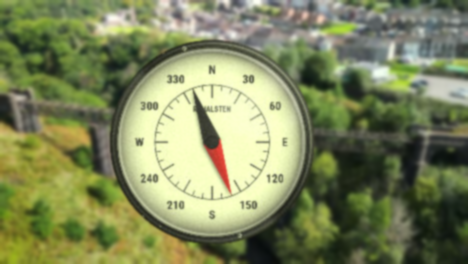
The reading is 160 (°)
